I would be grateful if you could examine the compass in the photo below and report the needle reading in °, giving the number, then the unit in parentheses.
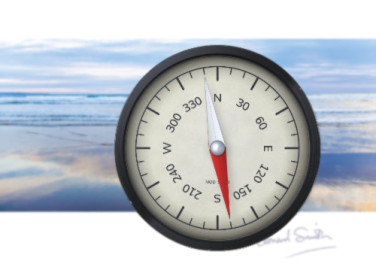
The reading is 170 (°)
